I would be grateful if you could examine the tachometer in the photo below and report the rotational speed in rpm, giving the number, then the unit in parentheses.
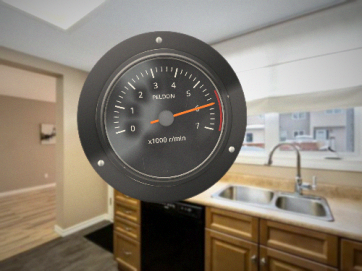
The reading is 6000 (rpm)
